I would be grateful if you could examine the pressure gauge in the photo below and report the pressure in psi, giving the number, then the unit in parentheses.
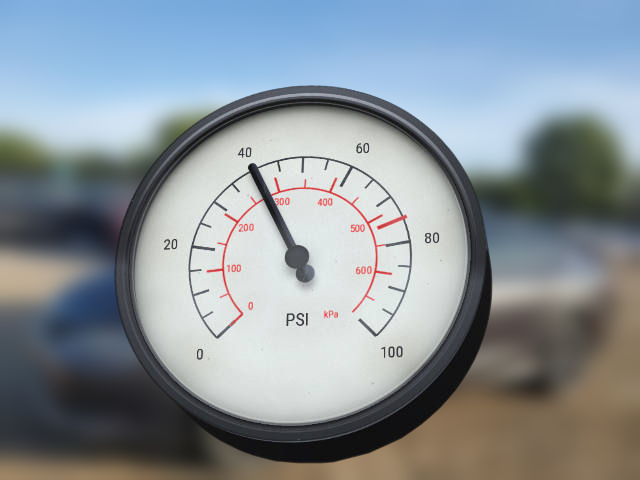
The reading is 40 (psi)
